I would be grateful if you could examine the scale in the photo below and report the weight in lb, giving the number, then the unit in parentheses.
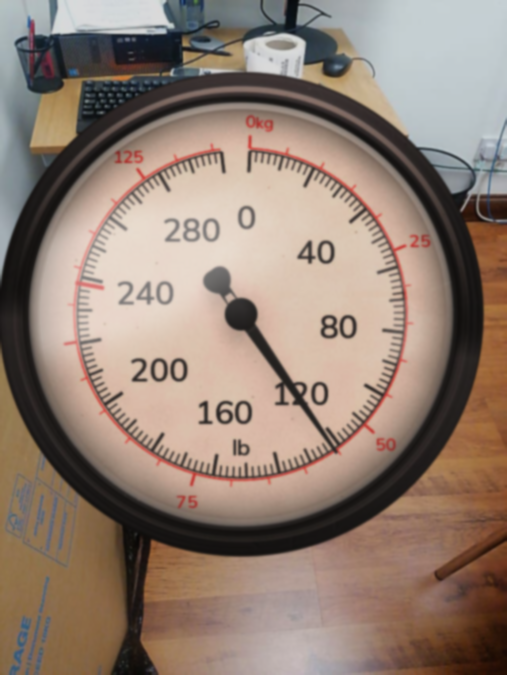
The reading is 122 (lb)
